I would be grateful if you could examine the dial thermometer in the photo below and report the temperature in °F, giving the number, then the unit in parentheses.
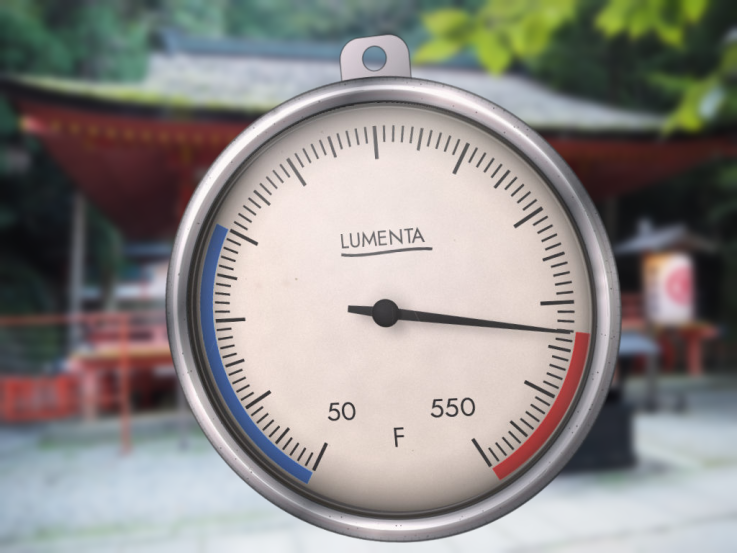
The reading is 465 (°F)
